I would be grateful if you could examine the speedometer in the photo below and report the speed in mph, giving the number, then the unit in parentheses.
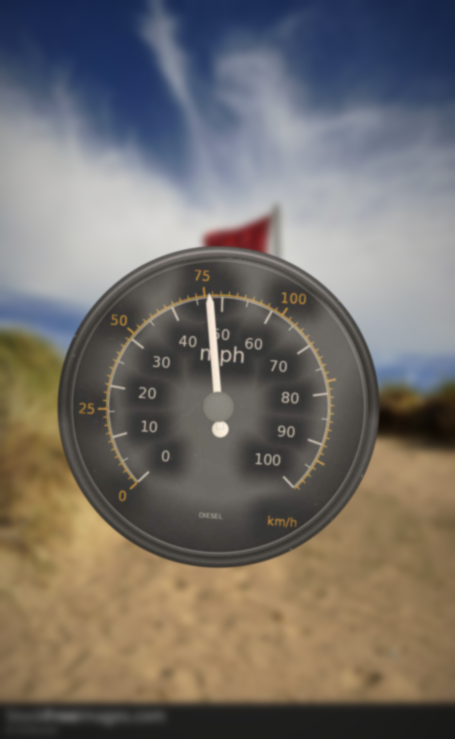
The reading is 47.5 (mph)
